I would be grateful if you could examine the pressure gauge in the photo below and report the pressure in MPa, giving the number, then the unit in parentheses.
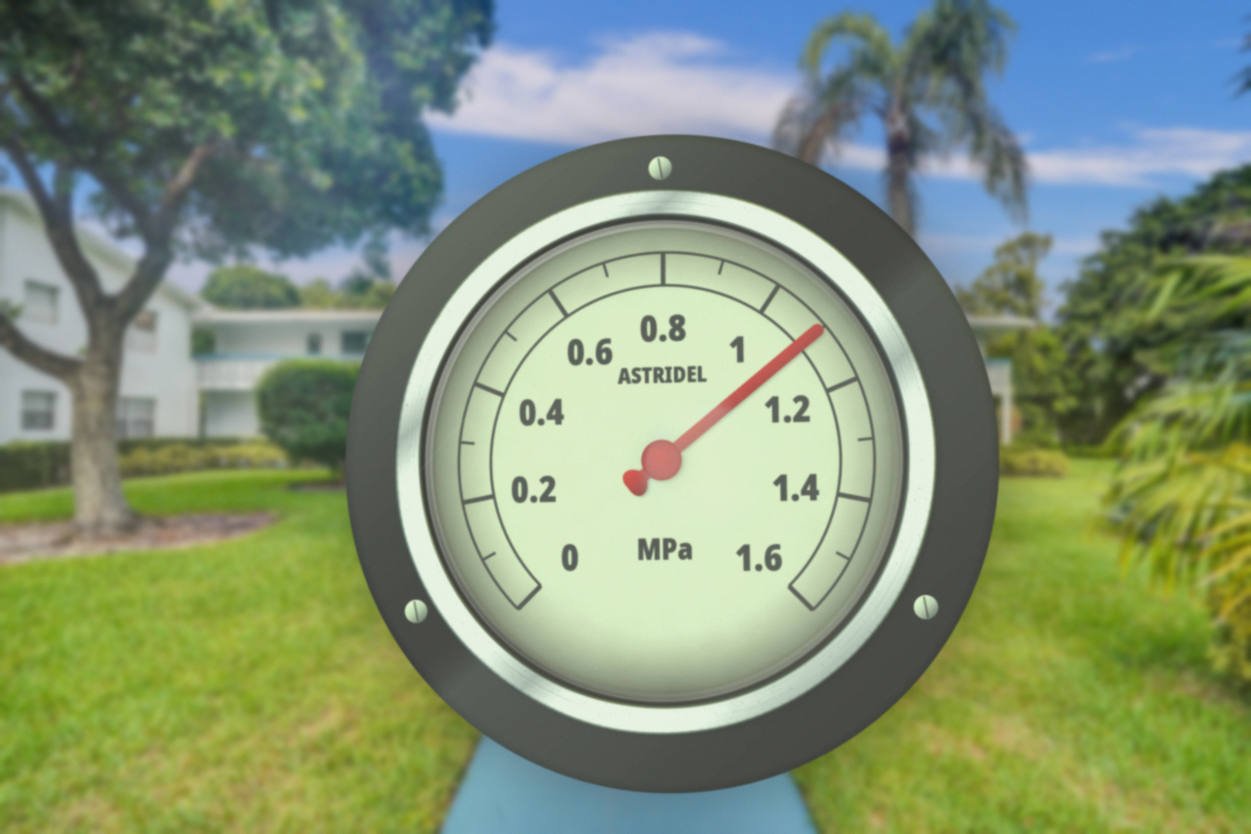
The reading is 1.1 (MPa)
